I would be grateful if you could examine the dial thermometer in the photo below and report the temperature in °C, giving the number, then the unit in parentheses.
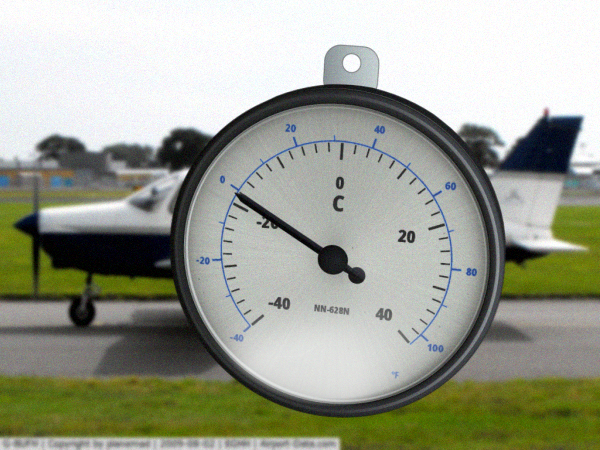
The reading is -18 (°C)
